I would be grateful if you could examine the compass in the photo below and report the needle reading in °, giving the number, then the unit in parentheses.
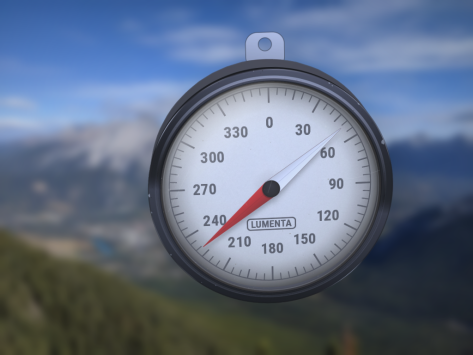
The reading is 230 (°)
